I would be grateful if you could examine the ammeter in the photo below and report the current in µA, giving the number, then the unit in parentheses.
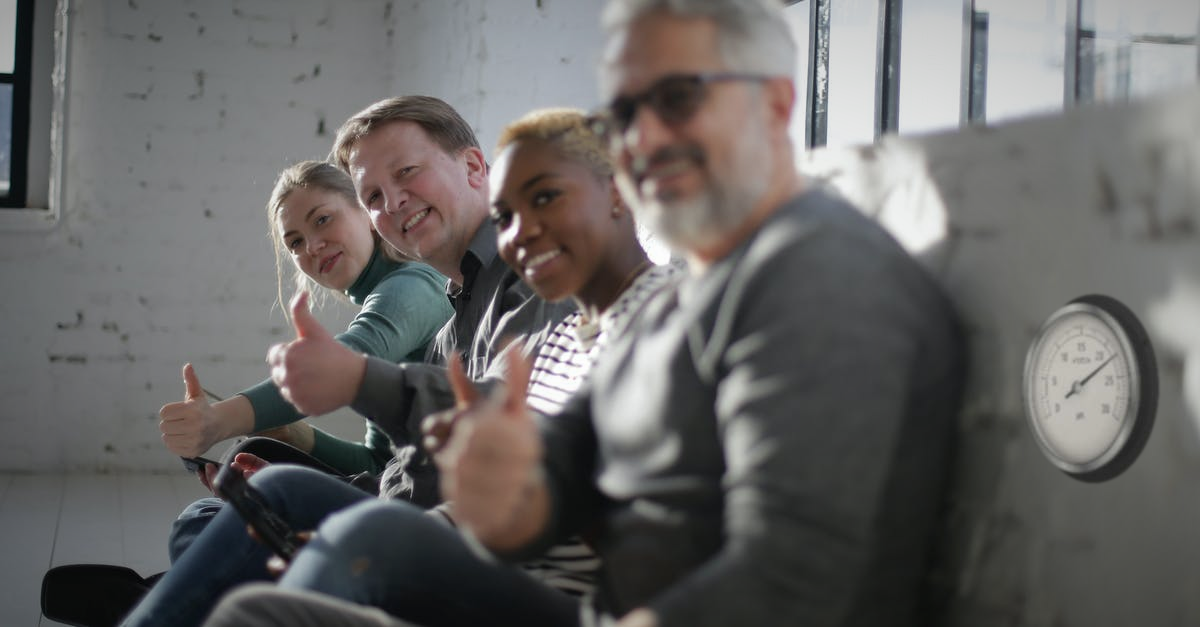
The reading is 22.5 (µA)
